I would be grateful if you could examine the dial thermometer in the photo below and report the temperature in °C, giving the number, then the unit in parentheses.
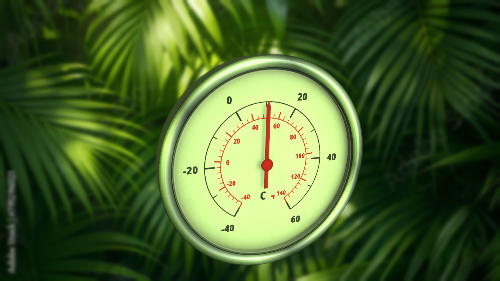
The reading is 10 (°C)
